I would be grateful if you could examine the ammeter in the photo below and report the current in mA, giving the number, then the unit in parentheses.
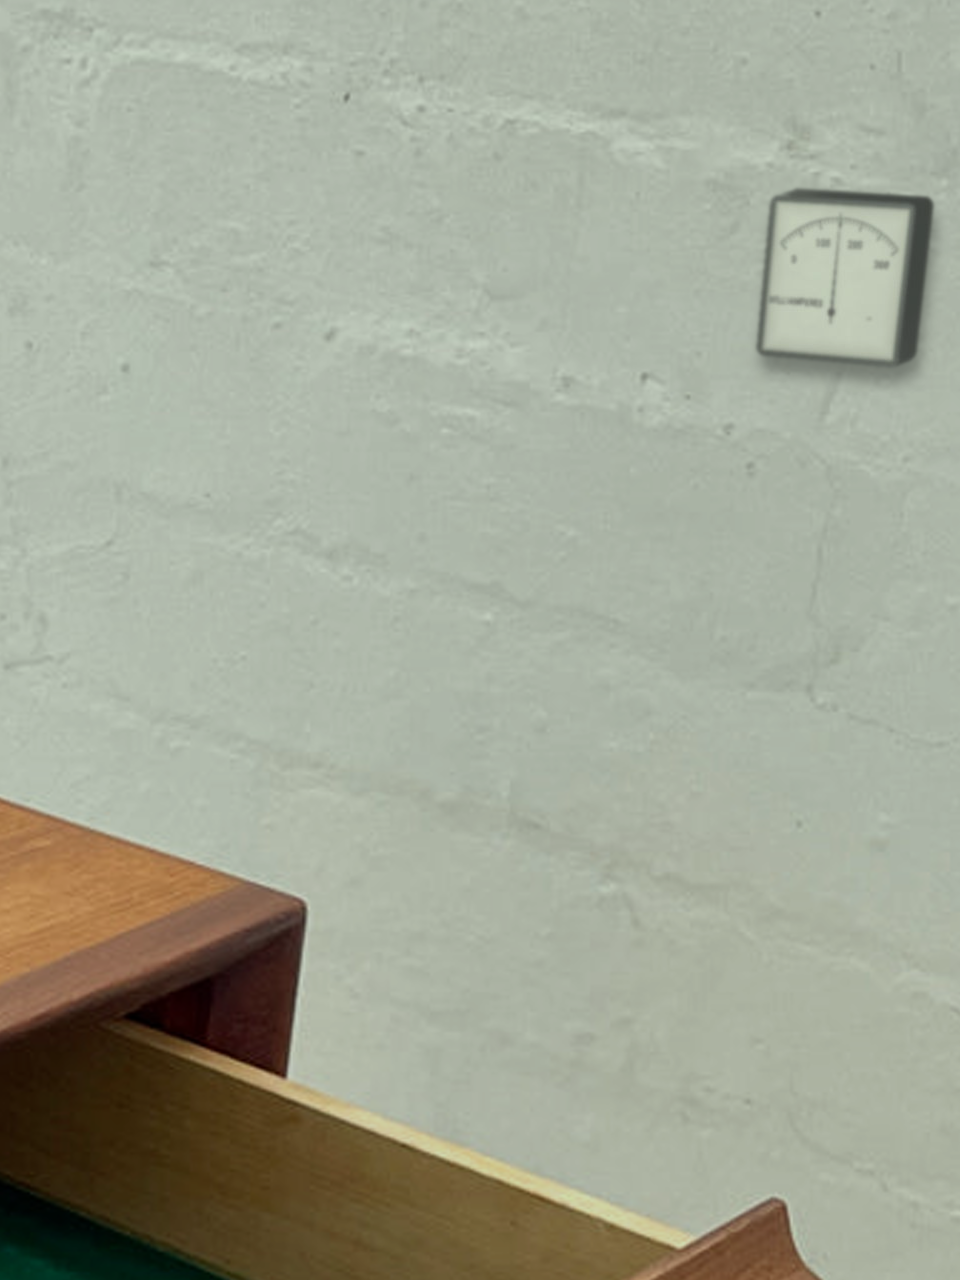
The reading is 150 (mA)
